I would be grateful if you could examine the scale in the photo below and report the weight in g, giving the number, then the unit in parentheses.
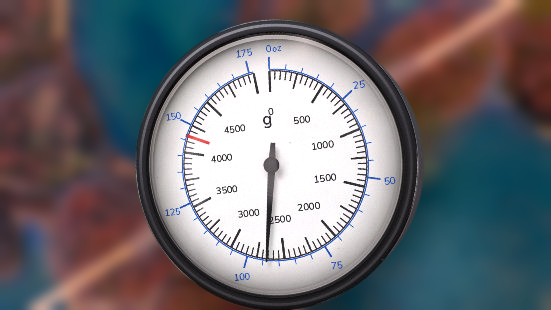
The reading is 2650 (g)
